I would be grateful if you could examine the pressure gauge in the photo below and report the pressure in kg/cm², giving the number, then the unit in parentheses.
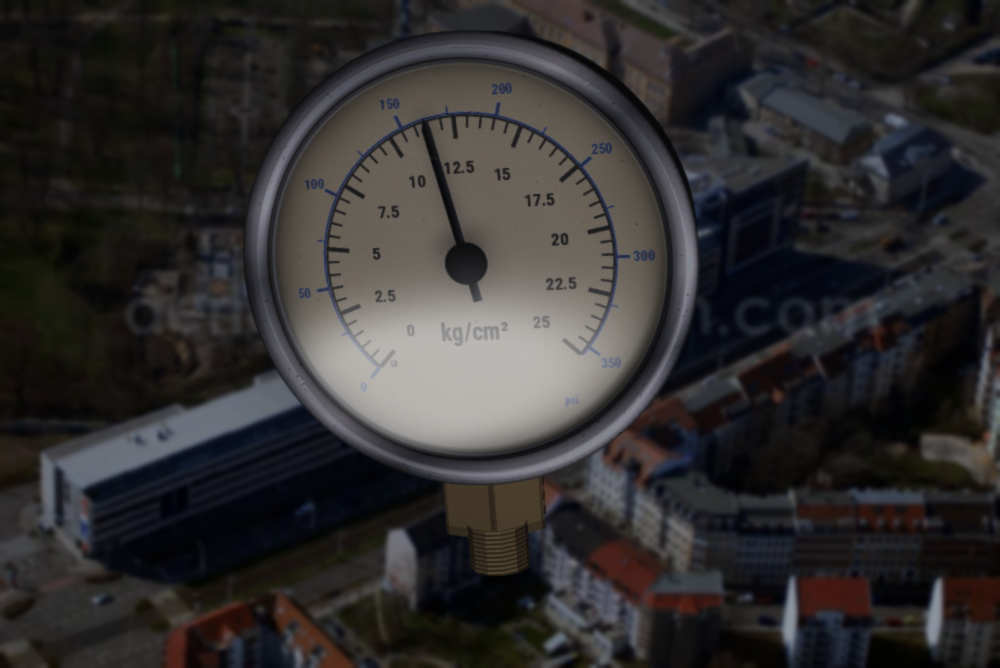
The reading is 11.5 (kg/cm²)
